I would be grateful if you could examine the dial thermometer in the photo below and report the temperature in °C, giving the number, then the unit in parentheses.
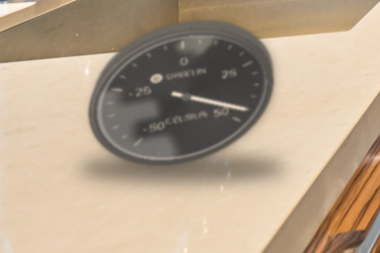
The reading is 45 (°C)
